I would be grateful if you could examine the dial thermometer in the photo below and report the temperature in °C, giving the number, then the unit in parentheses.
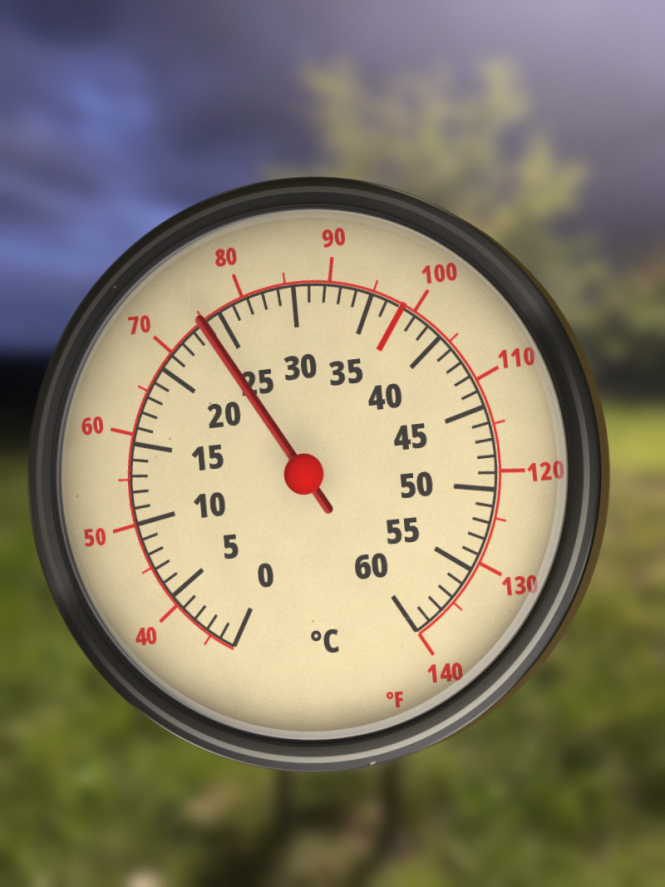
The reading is 24 (°C)
